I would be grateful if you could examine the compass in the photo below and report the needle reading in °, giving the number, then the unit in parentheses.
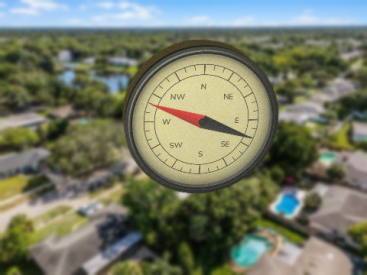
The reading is 290 (°)
